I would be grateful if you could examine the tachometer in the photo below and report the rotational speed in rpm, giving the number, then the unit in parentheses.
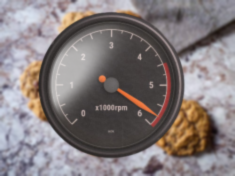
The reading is 5750 (rpm)
